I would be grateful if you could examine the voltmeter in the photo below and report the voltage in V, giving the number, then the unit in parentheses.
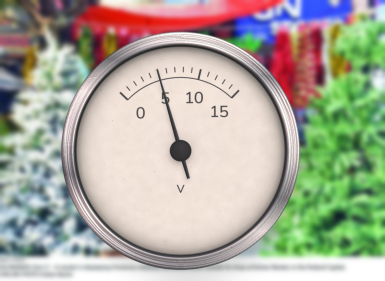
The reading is 5 (V)
